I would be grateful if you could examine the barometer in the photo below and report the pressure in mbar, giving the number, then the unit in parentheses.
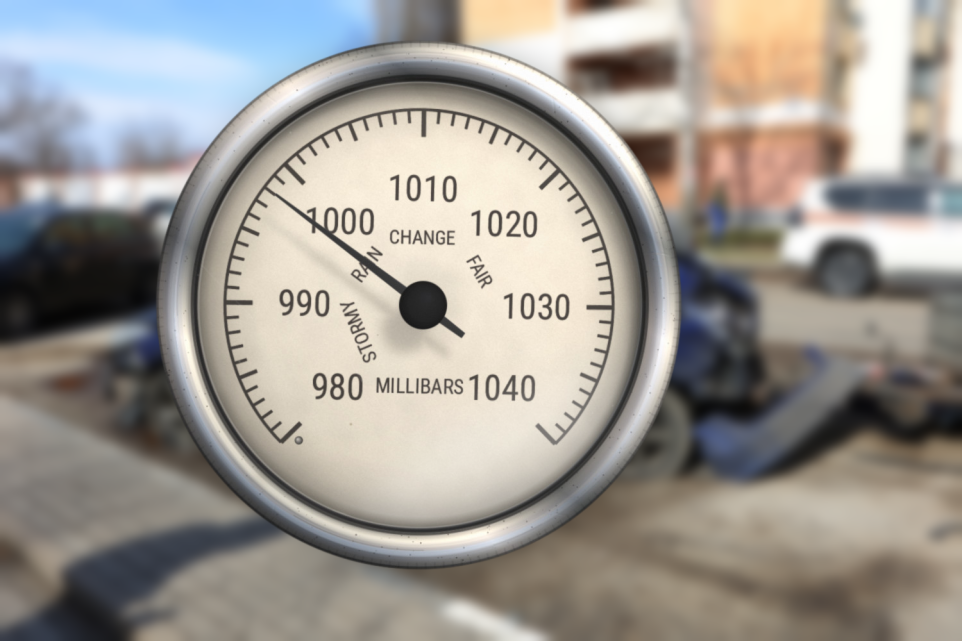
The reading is 998 (mbar)
